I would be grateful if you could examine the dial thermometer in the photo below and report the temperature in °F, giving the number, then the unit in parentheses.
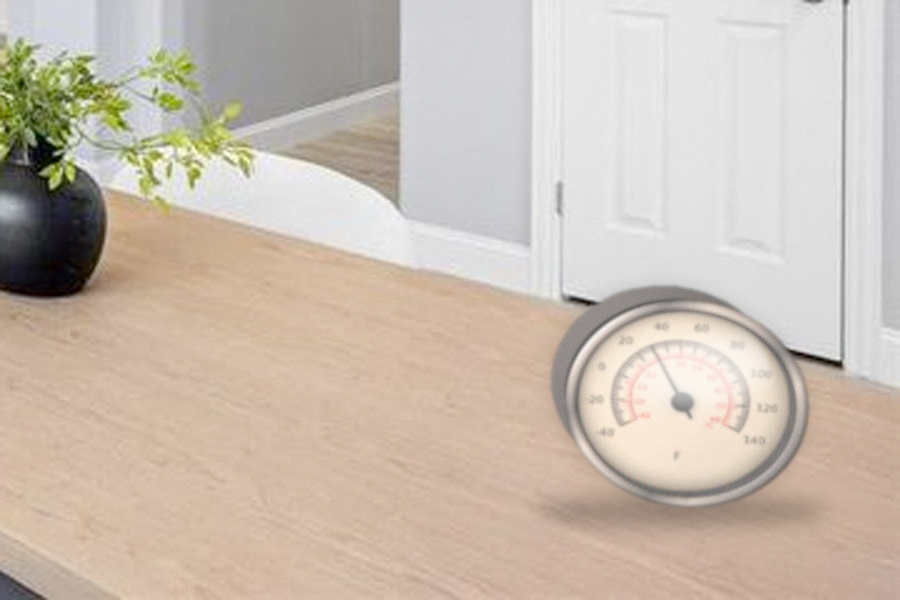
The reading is 30 (°F)
